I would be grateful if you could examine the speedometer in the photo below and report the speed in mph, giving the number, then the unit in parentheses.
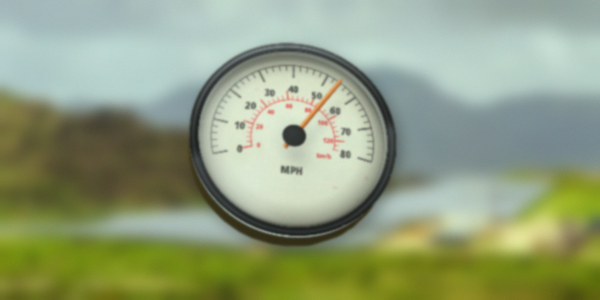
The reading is 54 (mph)
